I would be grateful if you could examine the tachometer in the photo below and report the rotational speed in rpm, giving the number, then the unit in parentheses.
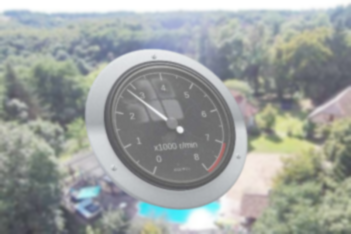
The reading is 2750 (rpm)
